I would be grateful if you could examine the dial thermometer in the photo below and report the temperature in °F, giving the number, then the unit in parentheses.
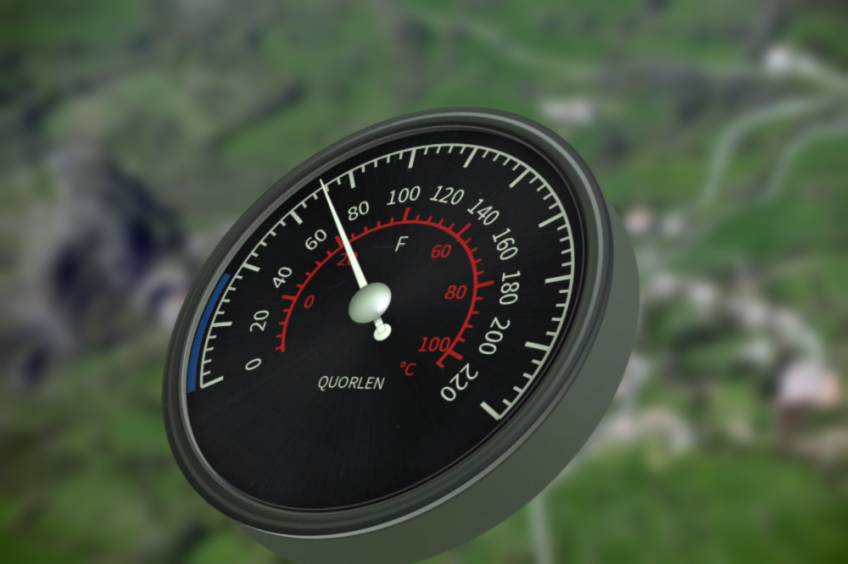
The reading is 72 (°F)
